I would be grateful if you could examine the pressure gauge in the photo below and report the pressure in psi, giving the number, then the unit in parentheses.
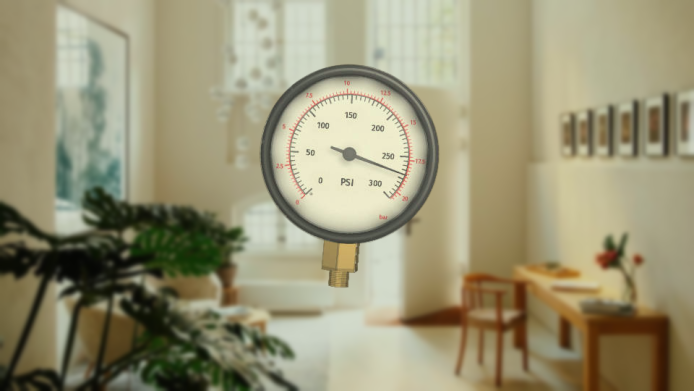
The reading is 270 (psi)
